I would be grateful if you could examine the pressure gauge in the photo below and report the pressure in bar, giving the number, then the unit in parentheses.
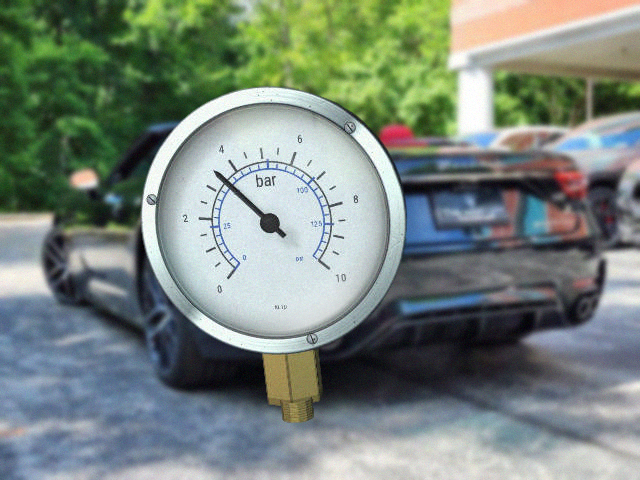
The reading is 3.5 (bar)
